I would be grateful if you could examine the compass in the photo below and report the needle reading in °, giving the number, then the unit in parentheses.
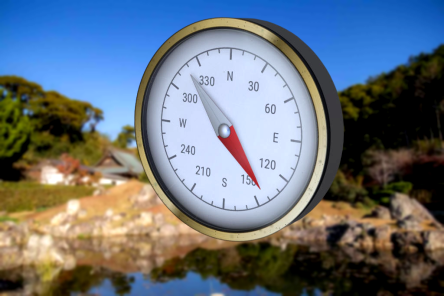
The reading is 140 (°)
